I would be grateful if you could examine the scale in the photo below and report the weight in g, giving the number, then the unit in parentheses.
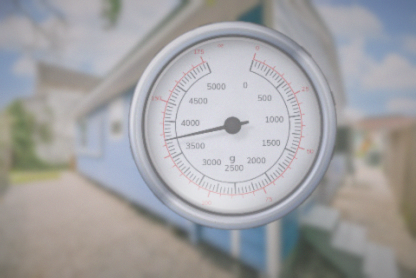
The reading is 3750 (g)
